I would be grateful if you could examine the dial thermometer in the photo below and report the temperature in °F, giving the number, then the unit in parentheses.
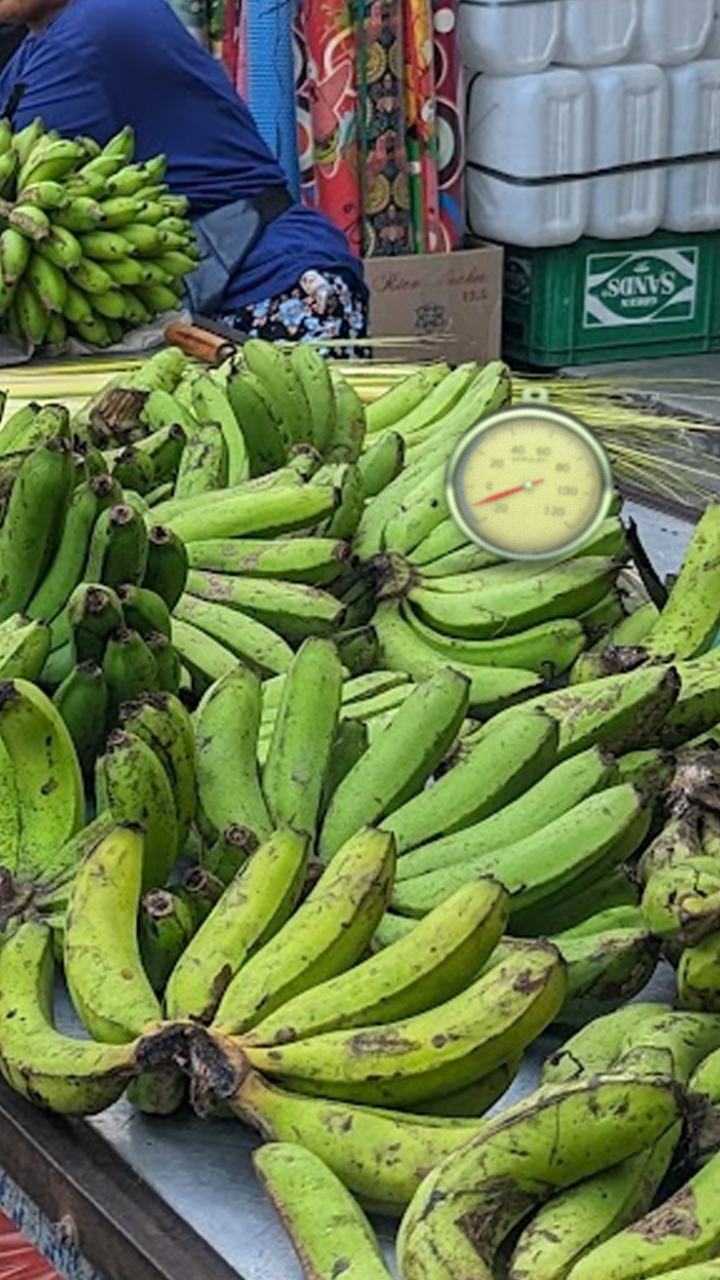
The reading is -10 (°F)
